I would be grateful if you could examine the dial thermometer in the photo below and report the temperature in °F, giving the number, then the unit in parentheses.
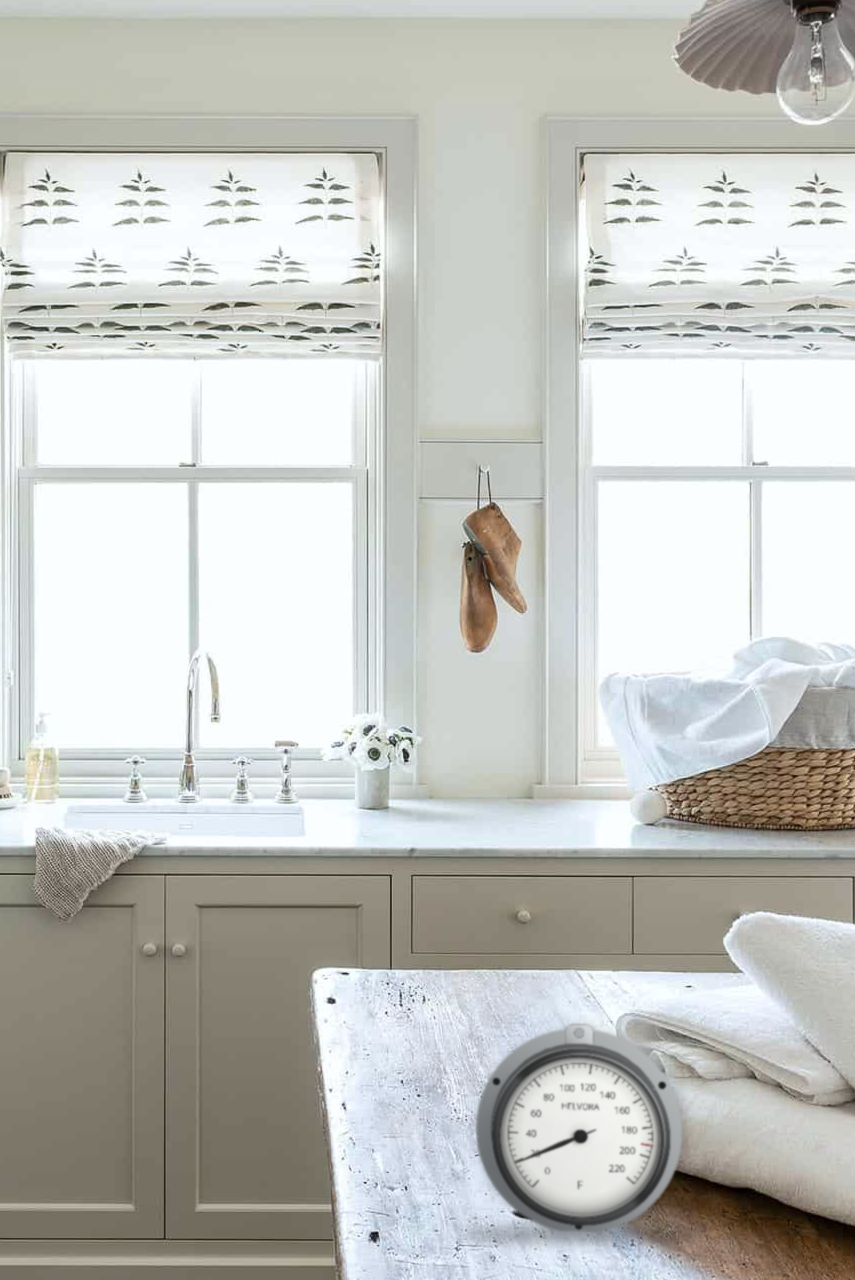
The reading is 20 (°F)
